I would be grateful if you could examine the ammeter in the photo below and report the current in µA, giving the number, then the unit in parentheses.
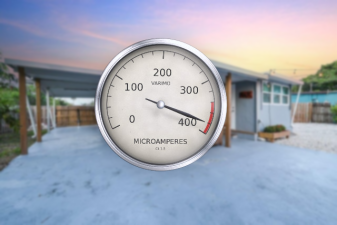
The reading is 380 (µA)
